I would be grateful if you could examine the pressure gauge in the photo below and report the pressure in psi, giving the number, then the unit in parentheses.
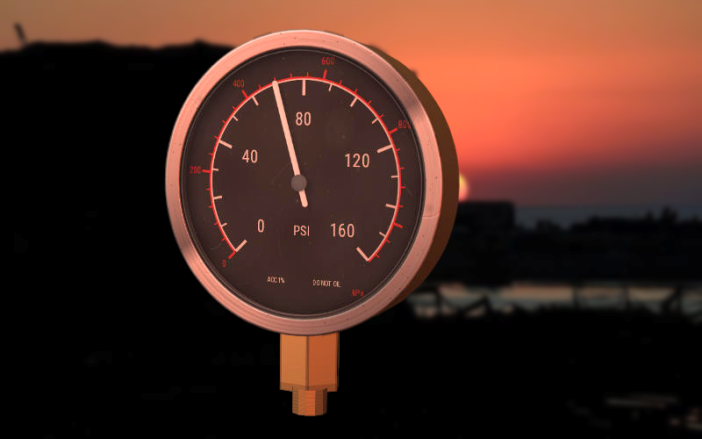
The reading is 70 (psi)
